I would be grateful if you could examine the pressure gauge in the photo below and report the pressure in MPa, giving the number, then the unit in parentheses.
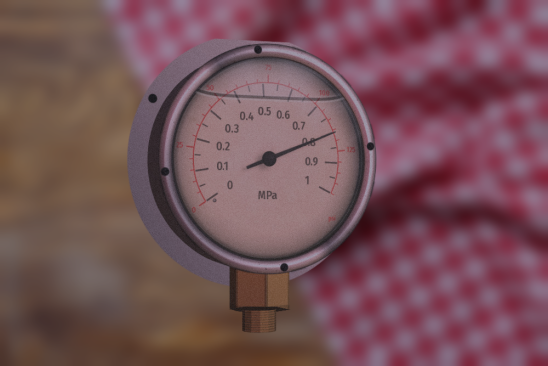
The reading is 0.8 (MPa)
